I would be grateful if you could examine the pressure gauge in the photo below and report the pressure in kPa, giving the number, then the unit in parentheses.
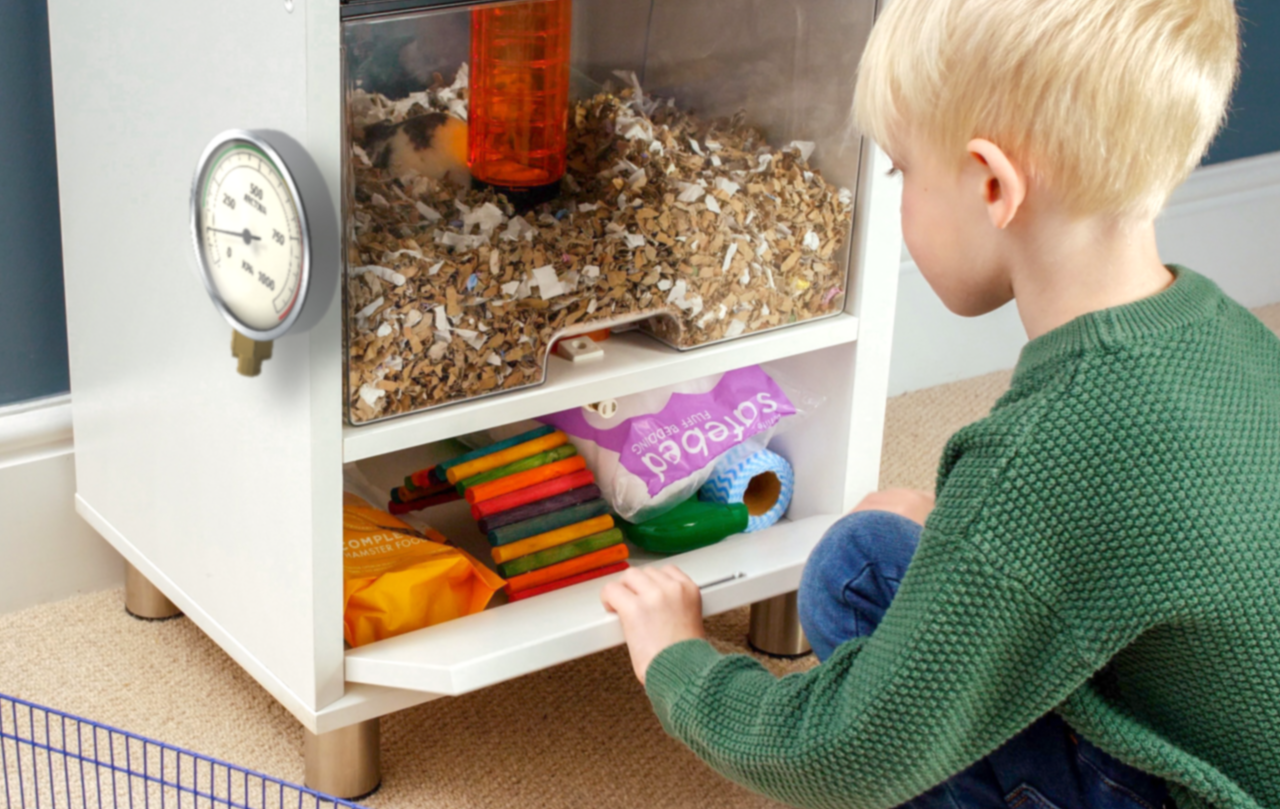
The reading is 100 (kPa)
